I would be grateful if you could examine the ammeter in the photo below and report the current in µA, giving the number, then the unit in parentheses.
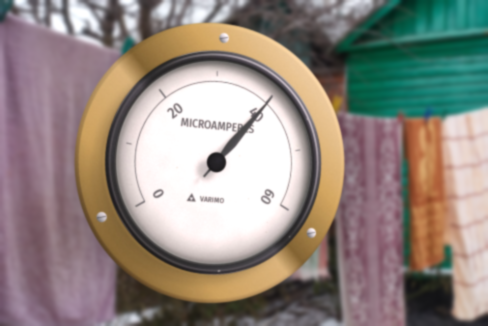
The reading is 40 (µA)
